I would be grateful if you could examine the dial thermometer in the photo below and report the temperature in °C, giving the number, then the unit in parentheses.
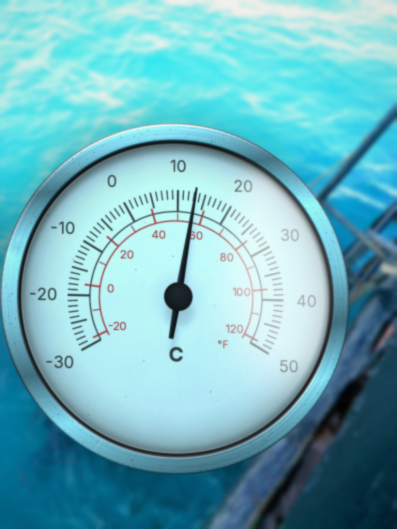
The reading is 13 (°C)
